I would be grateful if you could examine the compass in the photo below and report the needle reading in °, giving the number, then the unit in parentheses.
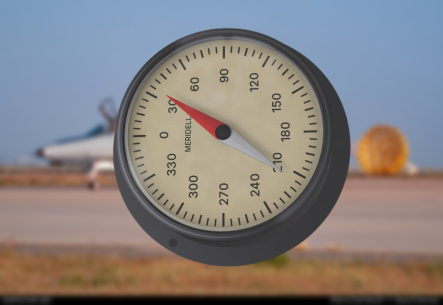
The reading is 35 (°)
